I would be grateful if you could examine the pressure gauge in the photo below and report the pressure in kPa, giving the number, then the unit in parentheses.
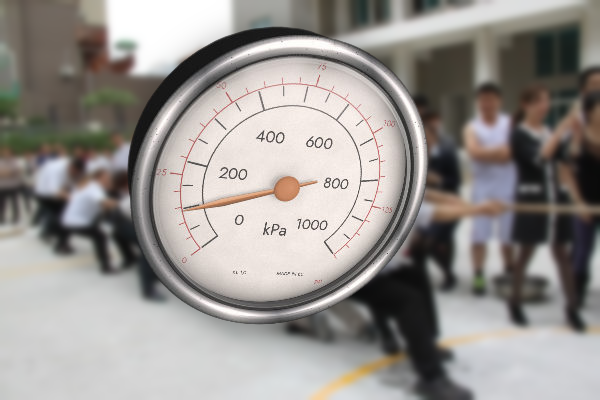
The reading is 100 (kPa)
